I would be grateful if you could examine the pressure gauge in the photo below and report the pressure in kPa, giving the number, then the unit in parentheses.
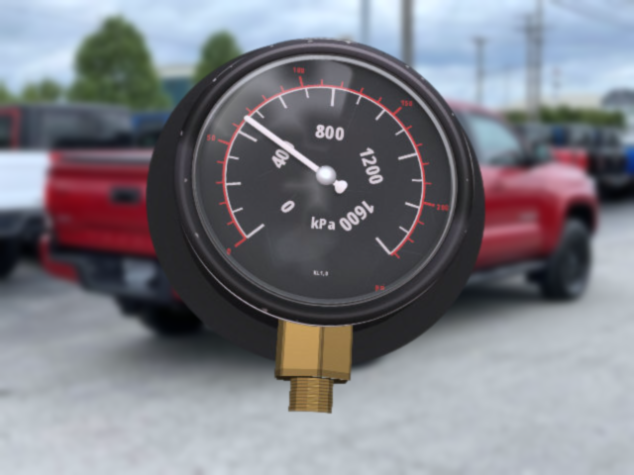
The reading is 450 (kPa)
